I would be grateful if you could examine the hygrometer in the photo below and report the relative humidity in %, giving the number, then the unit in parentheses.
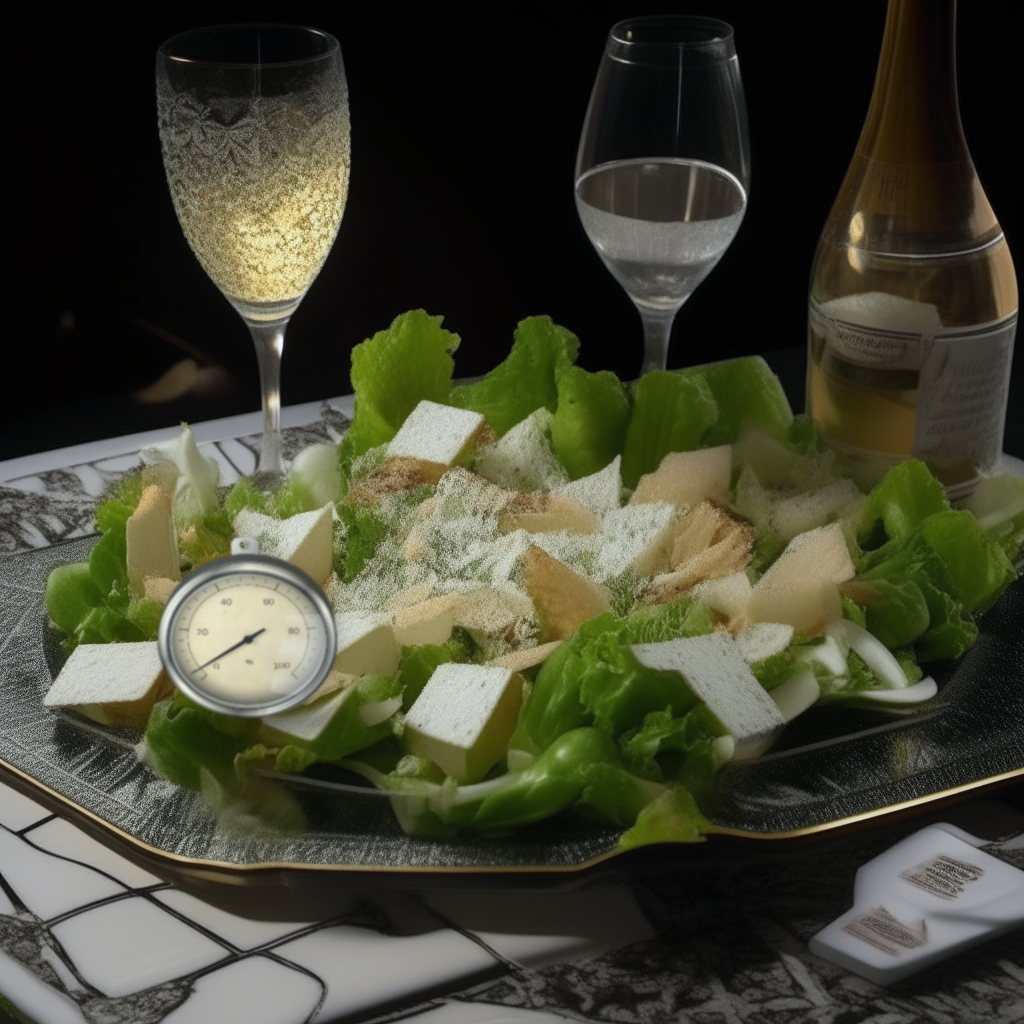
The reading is 4 (%)
